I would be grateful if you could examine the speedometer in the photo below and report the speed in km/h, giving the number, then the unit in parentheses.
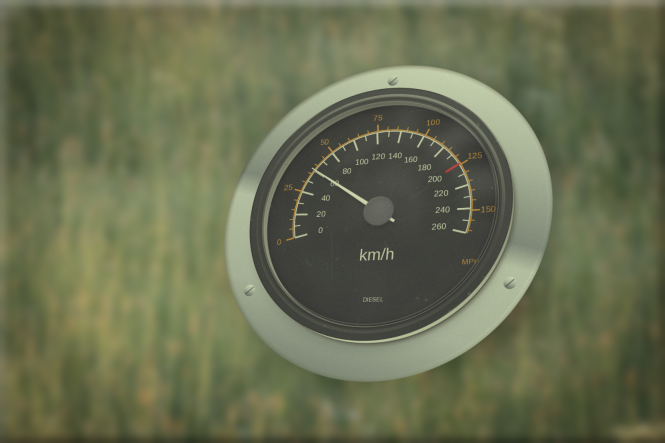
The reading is 60 (km/h)
